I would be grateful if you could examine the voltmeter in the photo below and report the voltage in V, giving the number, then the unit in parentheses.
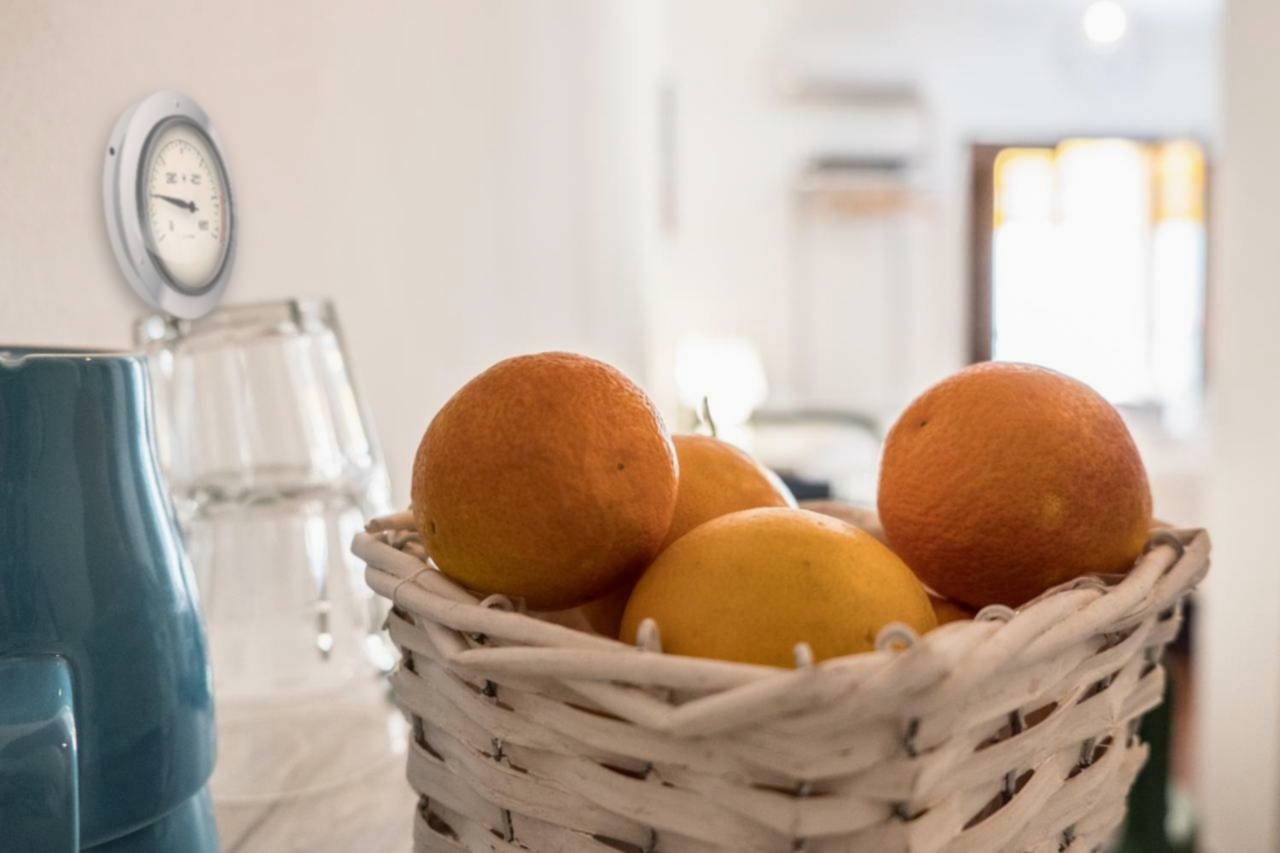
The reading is 100 (V)
